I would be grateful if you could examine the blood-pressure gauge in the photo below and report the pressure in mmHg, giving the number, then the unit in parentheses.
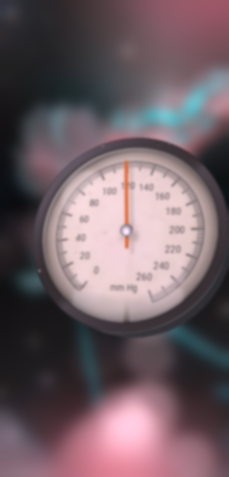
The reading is 120 (mmHg)
